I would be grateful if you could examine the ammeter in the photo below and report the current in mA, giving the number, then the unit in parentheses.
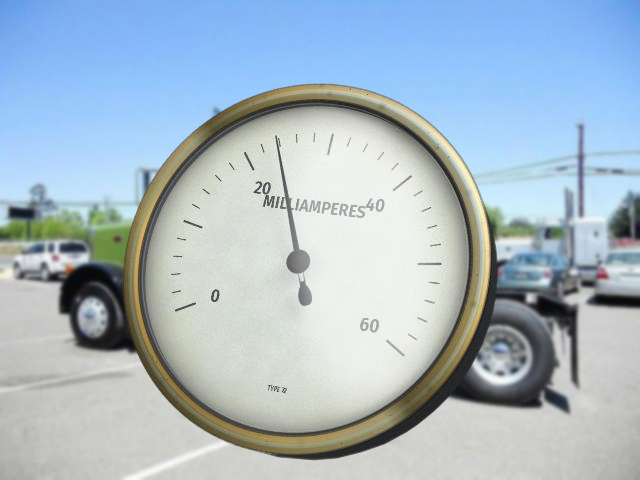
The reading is 24 (mA)
